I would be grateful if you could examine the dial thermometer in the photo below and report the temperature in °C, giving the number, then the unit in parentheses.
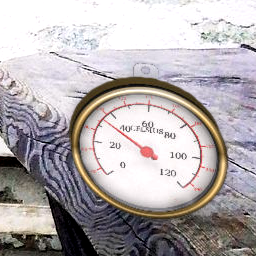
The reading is 35 (°C)
